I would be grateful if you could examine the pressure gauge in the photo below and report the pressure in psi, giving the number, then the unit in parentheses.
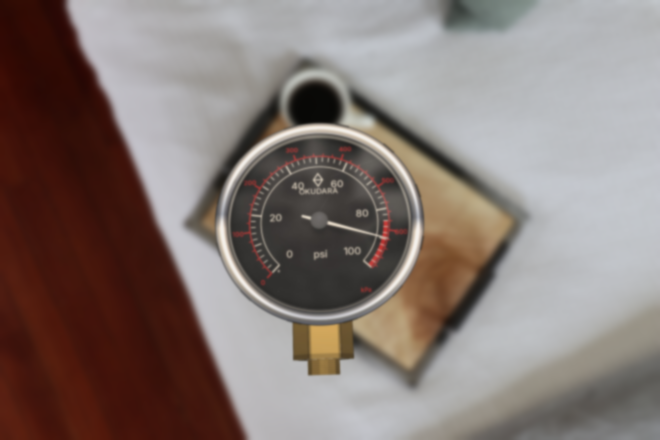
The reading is 90 (psi)
